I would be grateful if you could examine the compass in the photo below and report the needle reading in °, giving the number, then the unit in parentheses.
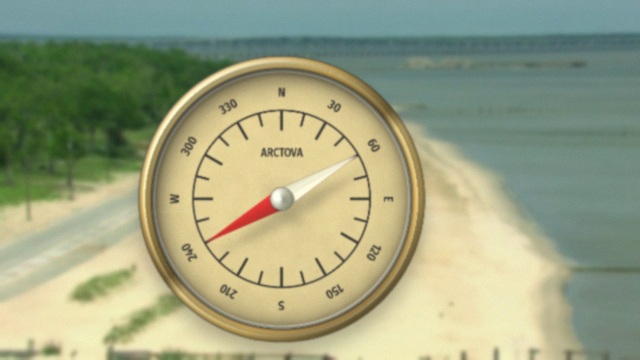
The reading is 240 (°)
